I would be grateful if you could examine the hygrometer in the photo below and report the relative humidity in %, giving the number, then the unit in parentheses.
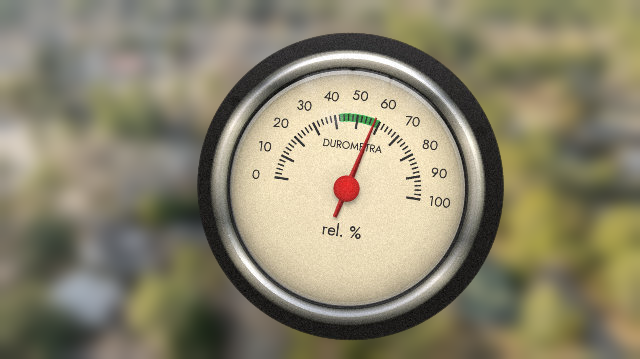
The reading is 58 (%)
